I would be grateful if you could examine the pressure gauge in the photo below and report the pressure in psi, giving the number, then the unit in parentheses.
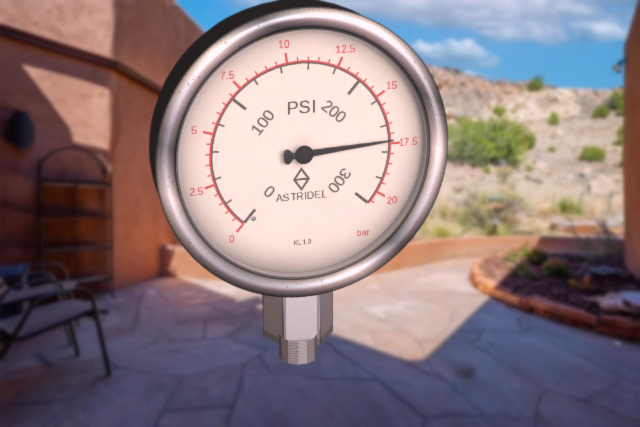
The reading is 250 (psi)
